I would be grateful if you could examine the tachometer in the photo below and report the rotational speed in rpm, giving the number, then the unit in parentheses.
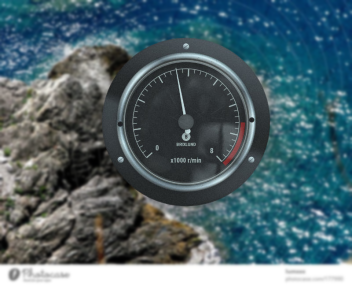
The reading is 3600 (rpm)
